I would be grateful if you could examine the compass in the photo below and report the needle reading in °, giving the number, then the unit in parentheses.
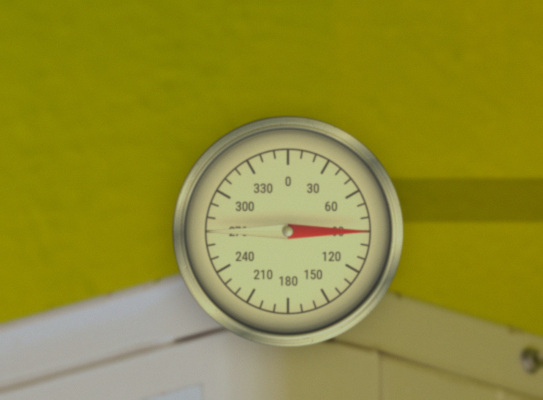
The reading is 90 (°)
